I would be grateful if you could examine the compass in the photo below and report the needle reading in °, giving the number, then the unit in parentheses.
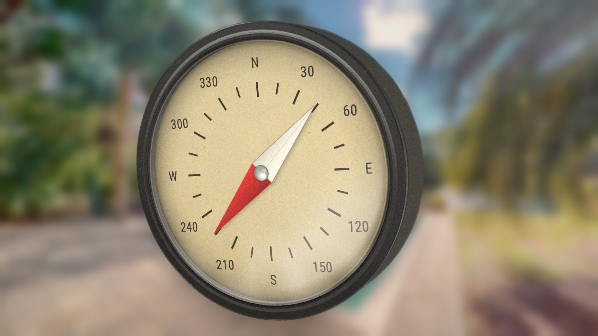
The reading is 225 (°)
